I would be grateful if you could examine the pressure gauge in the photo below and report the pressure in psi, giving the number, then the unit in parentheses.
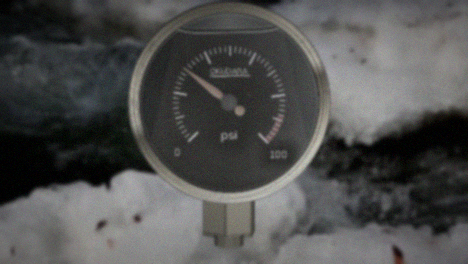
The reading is 30 (psi)
